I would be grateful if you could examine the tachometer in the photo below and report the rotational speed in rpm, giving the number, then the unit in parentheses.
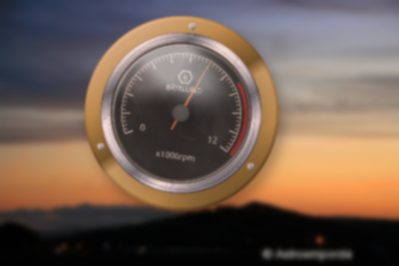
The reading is 7000 (rpm)
